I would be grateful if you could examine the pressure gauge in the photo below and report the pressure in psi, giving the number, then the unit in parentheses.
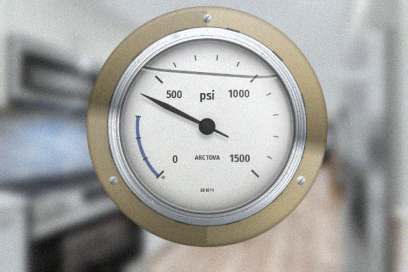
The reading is 400 (psi)
